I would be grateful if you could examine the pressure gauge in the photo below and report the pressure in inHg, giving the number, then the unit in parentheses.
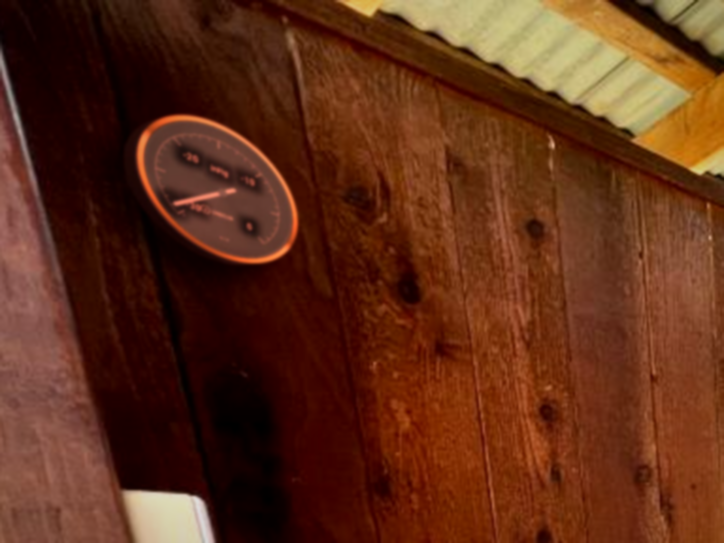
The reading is -29 (inHg)
